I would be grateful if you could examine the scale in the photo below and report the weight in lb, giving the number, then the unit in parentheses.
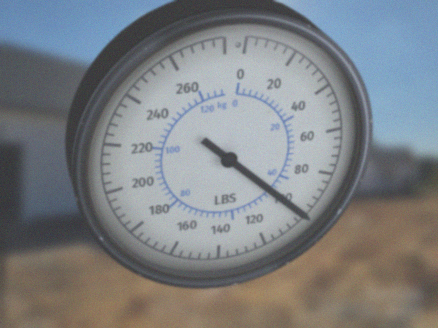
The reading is 100 (lb)
